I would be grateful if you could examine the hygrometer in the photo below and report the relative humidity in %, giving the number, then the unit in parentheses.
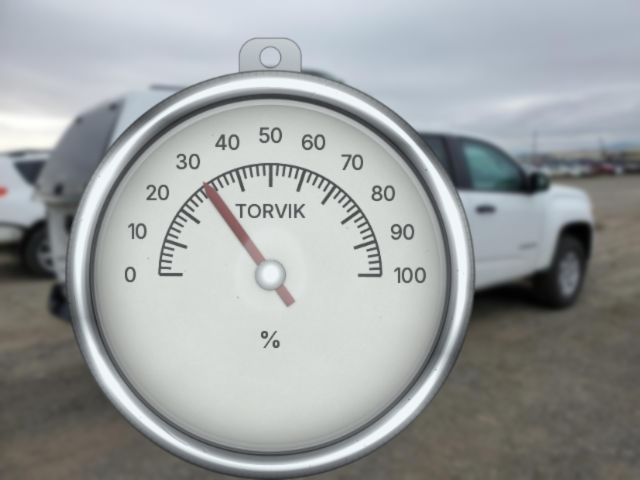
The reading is 30 (%)
